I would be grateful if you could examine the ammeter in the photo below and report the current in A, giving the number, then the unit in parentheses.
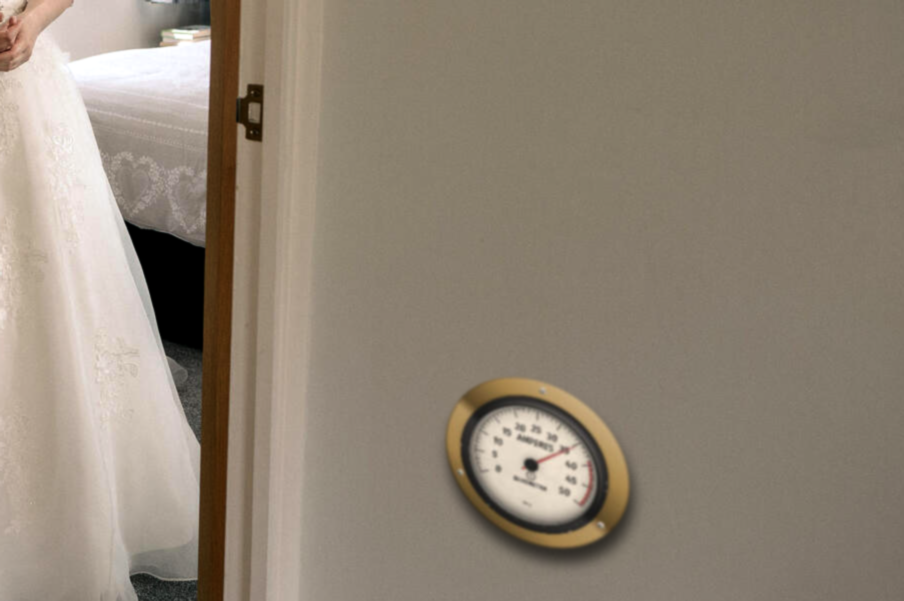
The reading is 35 (A)
